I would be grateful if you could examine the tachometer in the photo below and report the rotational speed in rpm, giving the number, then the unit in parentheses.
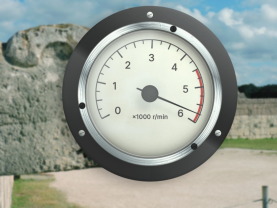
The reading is 5750 (rpm)
